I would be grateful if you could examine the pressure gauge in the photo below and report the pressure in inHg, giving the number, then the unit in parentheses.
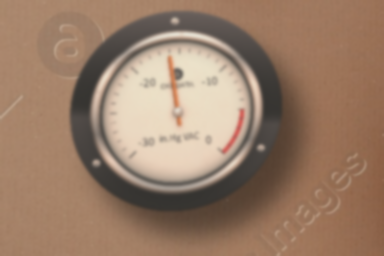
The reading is -16 (inHg)
